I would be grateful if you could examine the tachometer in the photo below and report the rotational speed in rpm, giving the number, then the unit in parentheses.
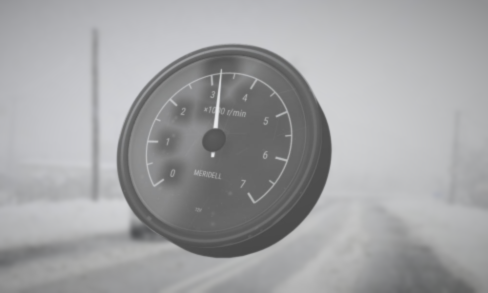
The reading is 3250 (rpm)
